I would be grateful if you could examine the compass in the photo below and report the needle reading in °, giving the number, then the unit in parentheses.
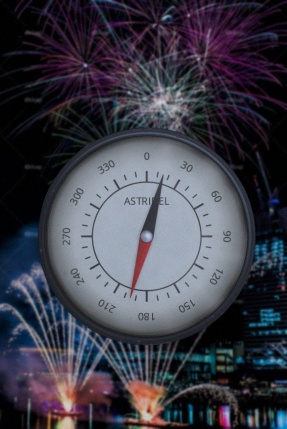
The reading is 195 (°)
